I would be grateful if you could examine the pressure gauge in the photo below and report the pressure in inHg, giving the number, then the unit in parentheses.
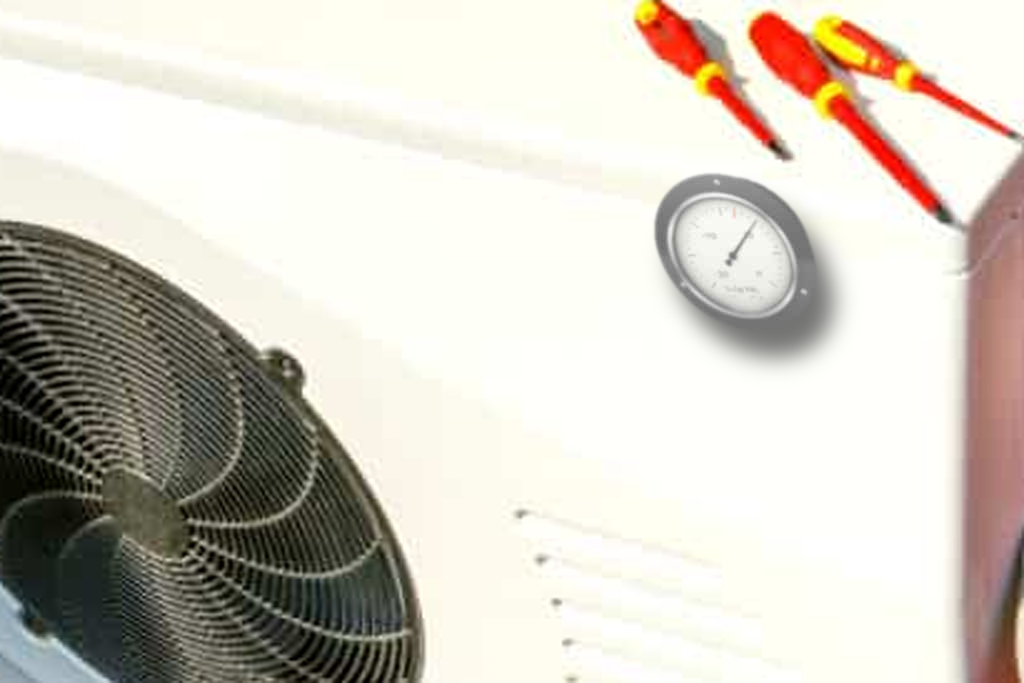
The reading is -10 (inHg)
